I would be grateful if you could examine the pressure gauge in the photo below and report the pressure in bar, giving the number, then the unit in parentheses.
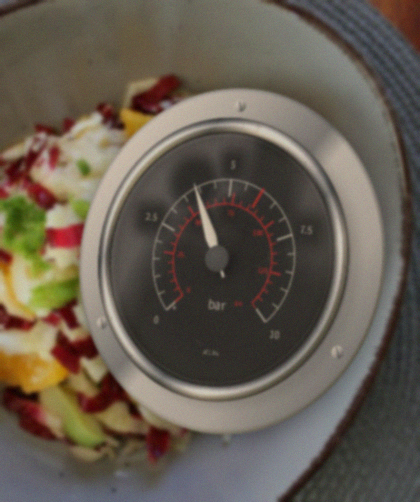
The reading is 4 (bar)
